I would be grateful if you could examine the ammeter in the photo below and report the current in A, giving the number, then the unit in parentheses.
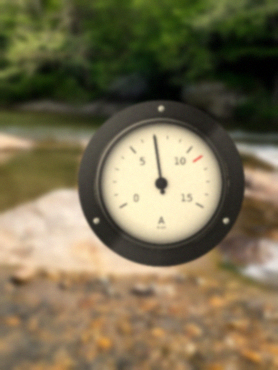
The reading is 7 (A)
